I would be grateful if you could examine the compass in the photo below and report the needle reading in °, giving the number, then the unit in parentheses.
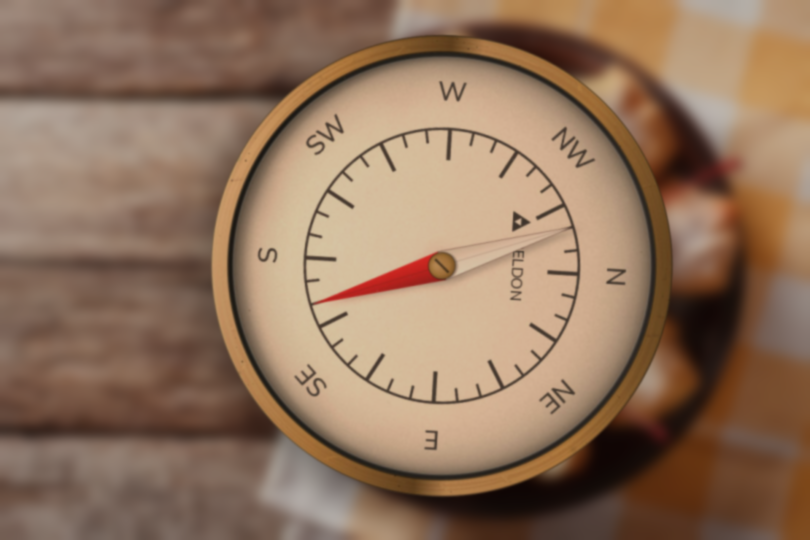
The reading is 160 (°)
